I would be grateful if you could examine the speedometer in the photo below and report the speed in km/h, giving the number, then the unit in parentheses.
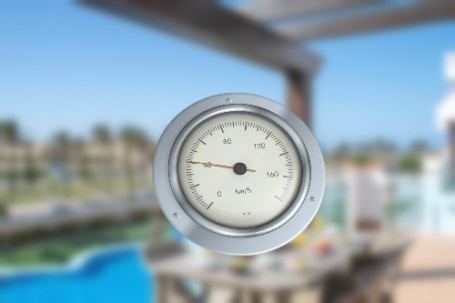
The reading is 40 (km/h)
